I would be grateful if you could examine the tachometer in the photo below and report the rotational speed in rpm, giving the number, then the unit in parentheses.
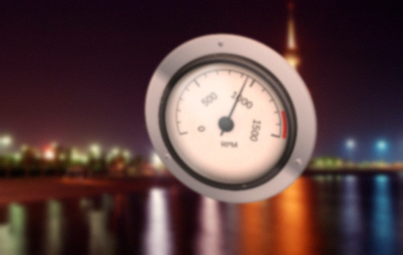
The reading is 950 (rpm)
